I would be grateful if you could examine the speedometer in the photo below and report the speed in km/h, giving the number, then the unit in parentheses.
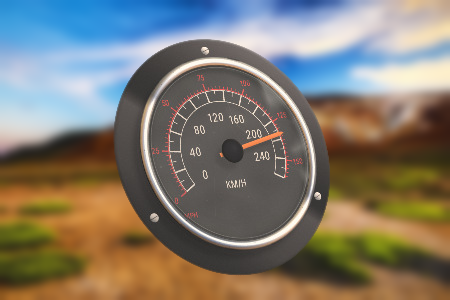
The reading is 215 (km/h)
